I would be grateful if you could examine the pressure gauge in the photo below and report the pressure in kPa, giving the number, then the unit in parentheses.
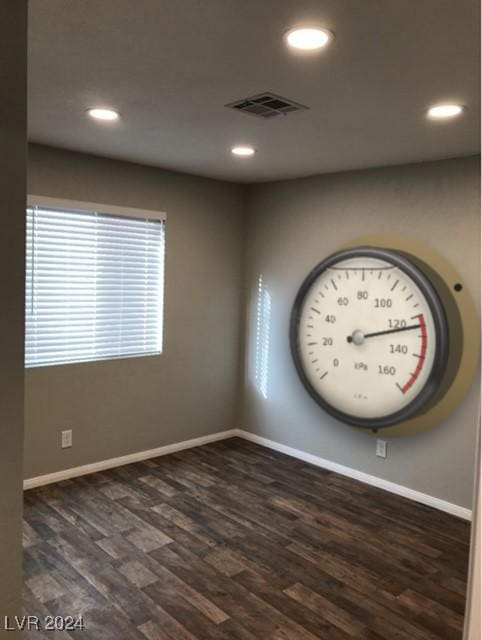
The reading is 125 (kPa)
